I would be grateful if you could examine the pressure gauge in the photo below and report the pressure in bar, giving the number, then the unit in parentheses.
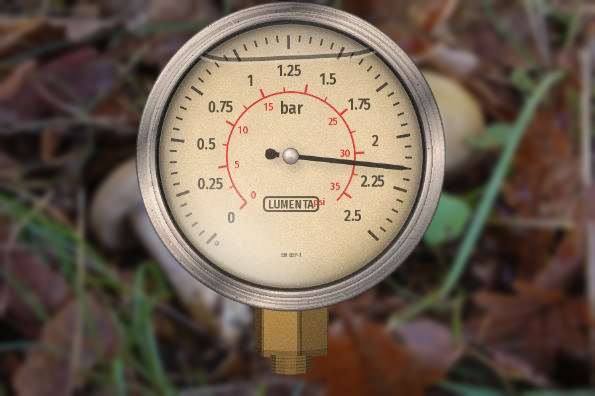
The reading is 2.15 (bar)
